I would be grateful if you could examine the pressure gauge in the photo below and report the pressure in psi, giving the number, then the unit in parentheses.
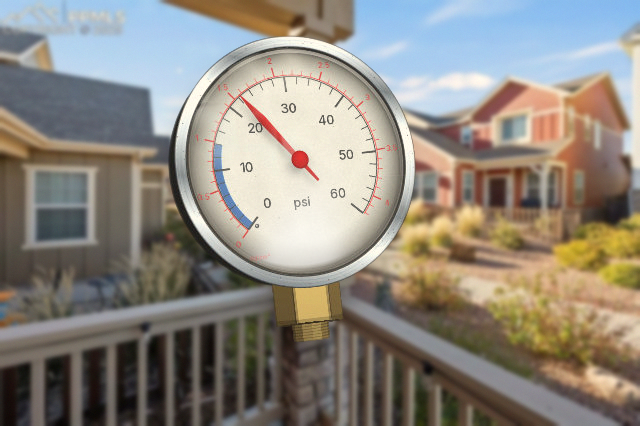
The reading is 22 (psi)
